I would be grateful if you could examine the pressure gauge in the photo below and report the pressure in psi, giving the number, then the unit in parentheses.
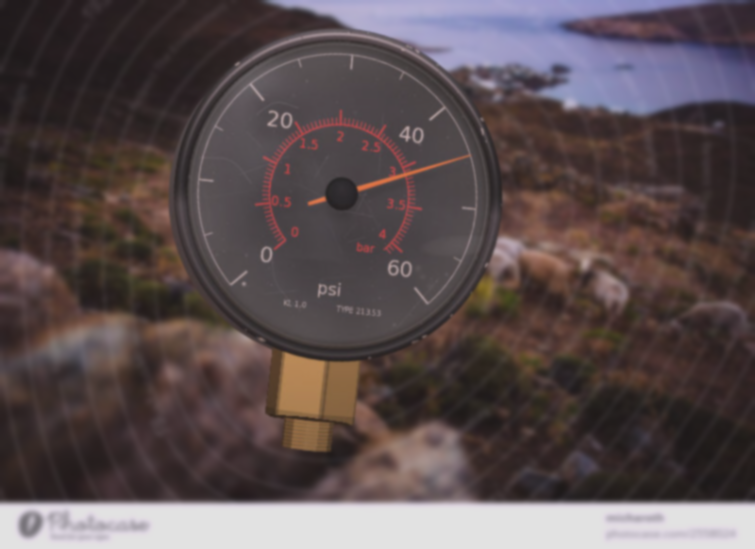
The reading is 45 (psi)
